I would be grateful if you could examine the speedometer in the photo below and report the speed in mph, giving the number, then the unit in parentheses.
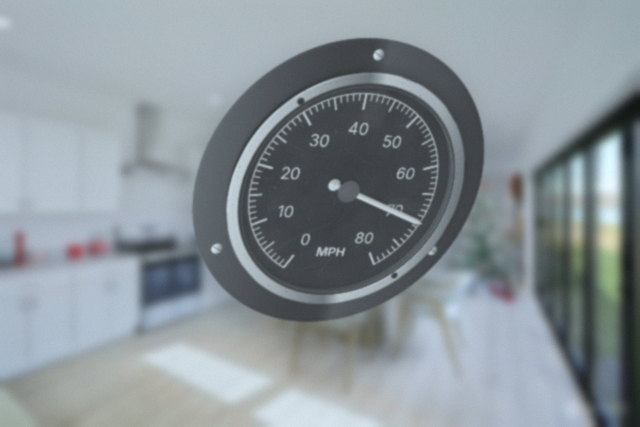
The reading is 70 (mph)
